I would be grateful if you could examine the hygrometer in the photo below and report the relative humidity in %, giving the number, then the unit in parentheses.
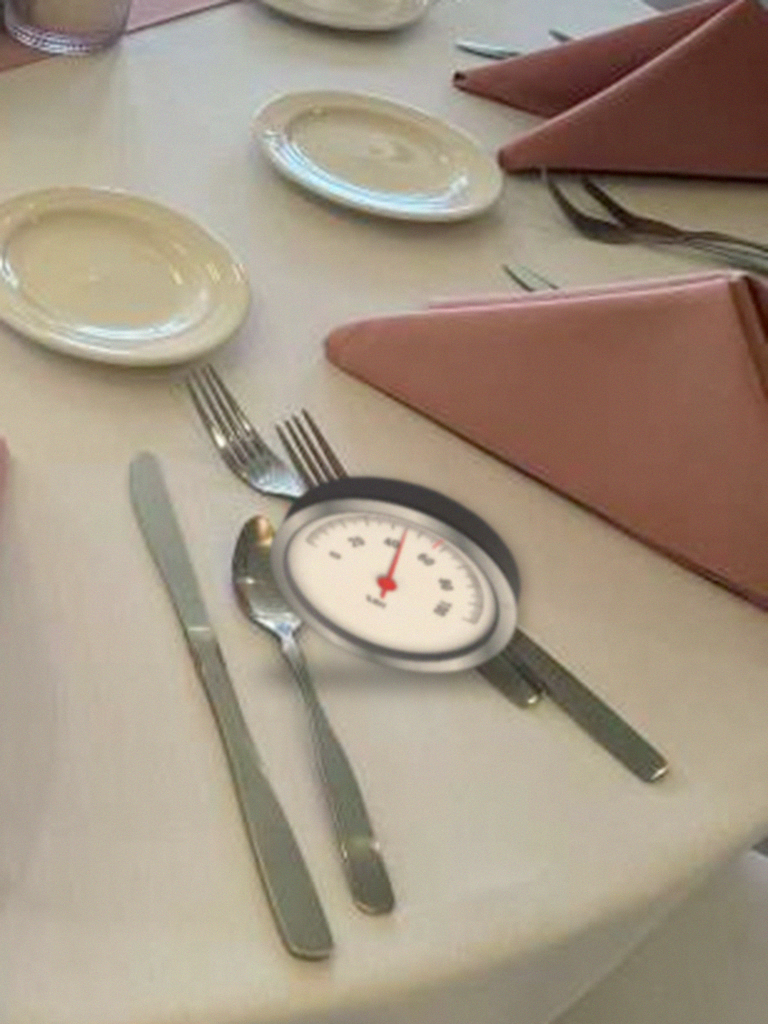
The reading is 45 (%)
